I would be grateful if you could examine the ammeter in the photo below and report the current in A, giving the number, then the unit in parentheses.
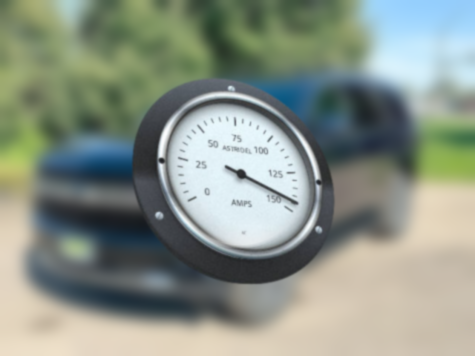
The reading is 145 (A)
